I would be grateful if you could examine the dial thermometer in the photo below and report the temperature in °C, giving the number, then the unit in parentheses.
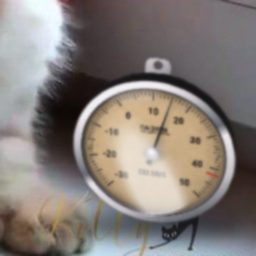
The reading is 15 (°C)
